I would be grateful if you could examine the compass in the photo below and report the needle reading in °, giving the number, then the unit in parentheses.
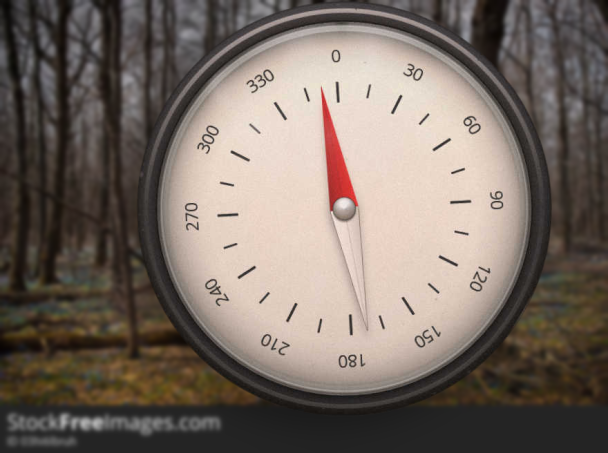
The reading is 352.5 (°)
